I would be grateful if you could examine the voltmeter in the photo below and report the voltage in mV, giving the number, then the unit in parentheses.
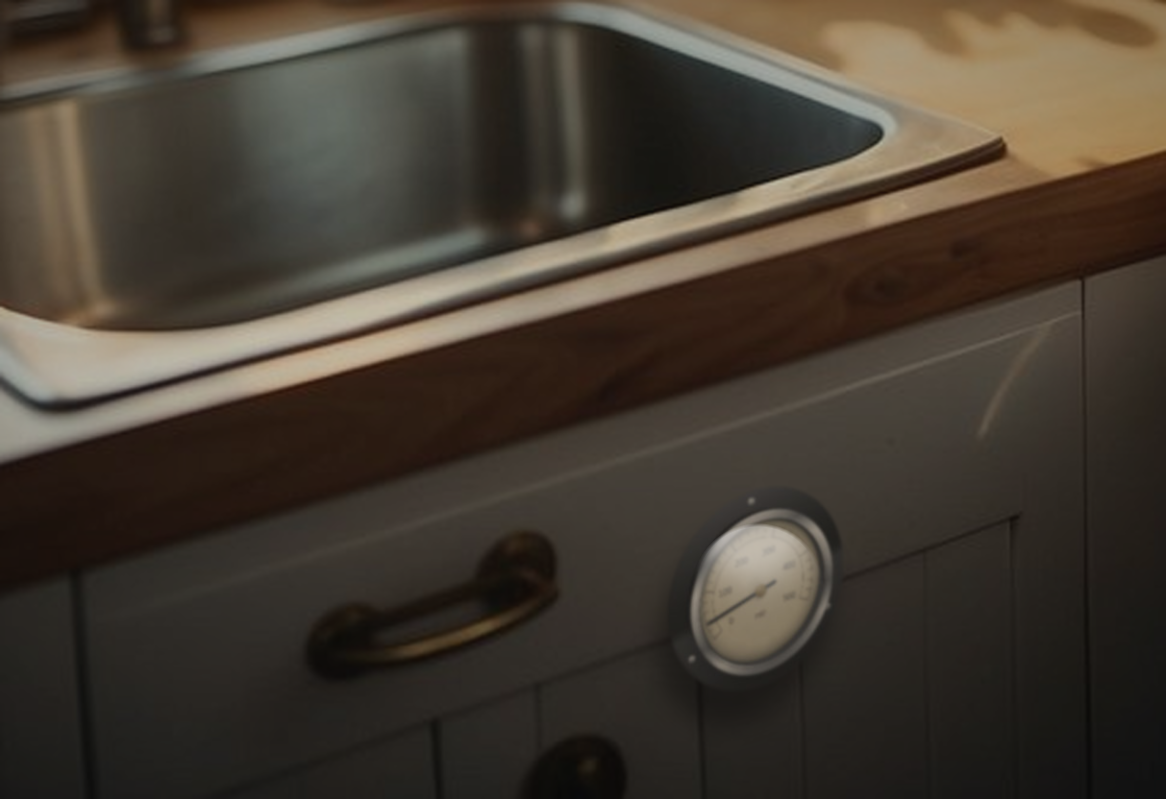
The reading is 40 (mV)
